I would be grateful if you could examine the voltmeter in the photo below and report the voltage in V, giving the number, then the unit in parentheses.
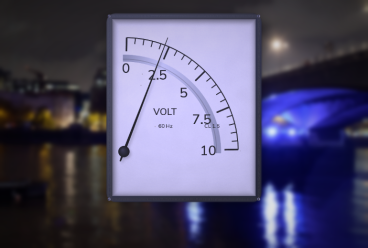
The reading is 2.25 (V)
